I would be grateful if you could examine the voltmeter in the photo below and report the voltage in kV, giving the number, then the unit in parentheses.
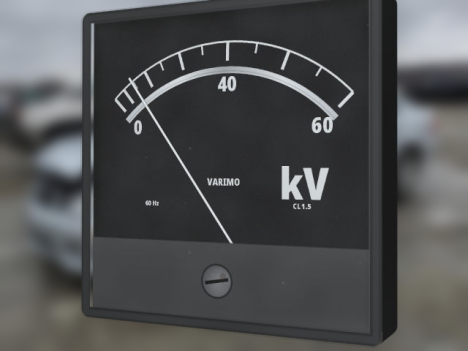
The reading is 15 (kV)
